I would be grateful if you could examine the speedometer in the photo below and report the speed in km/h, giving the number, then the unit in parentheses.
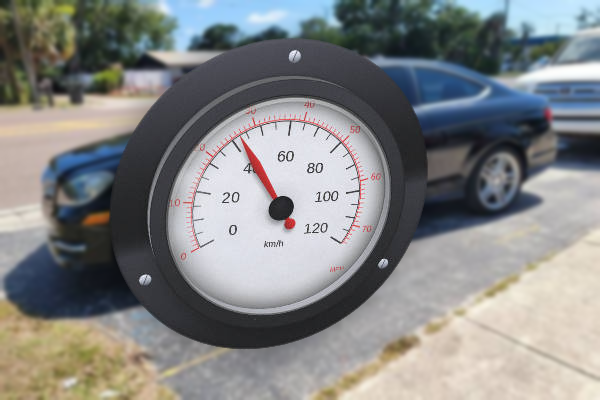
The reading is 42.5 (km/h)
